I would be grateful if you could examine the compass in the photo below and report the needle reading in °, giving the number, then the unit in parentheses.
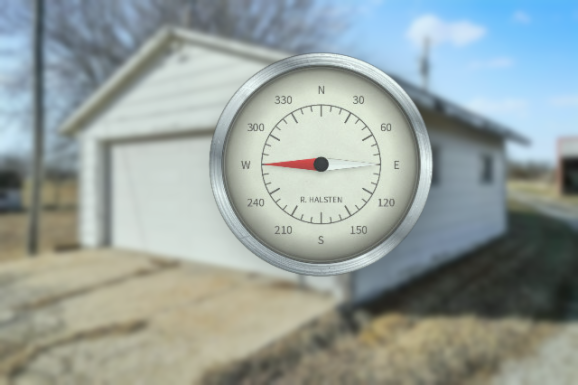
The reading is 270 (°)
